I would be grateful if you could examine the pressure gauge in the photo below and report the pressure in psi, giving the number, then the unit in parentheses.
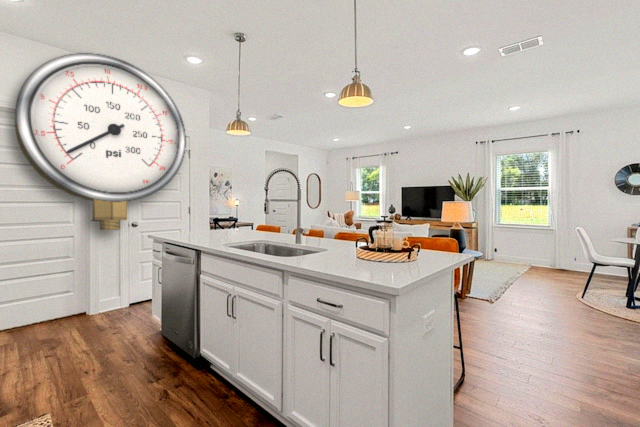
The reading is 10 (psi)
